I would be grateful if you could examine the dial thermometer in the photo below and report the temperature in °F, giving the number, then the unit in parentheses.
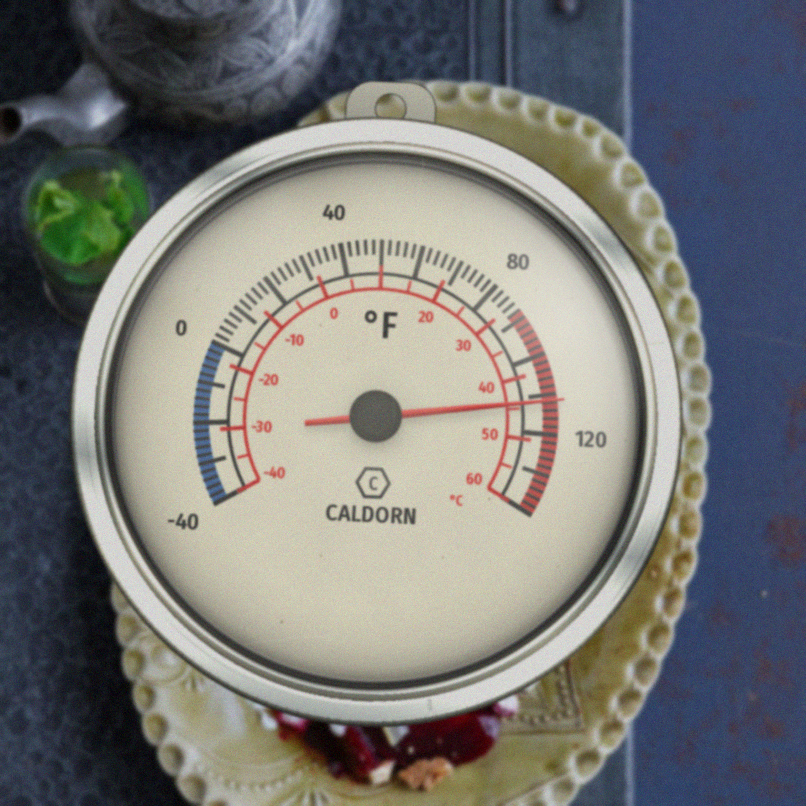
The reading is 112 (°F)
